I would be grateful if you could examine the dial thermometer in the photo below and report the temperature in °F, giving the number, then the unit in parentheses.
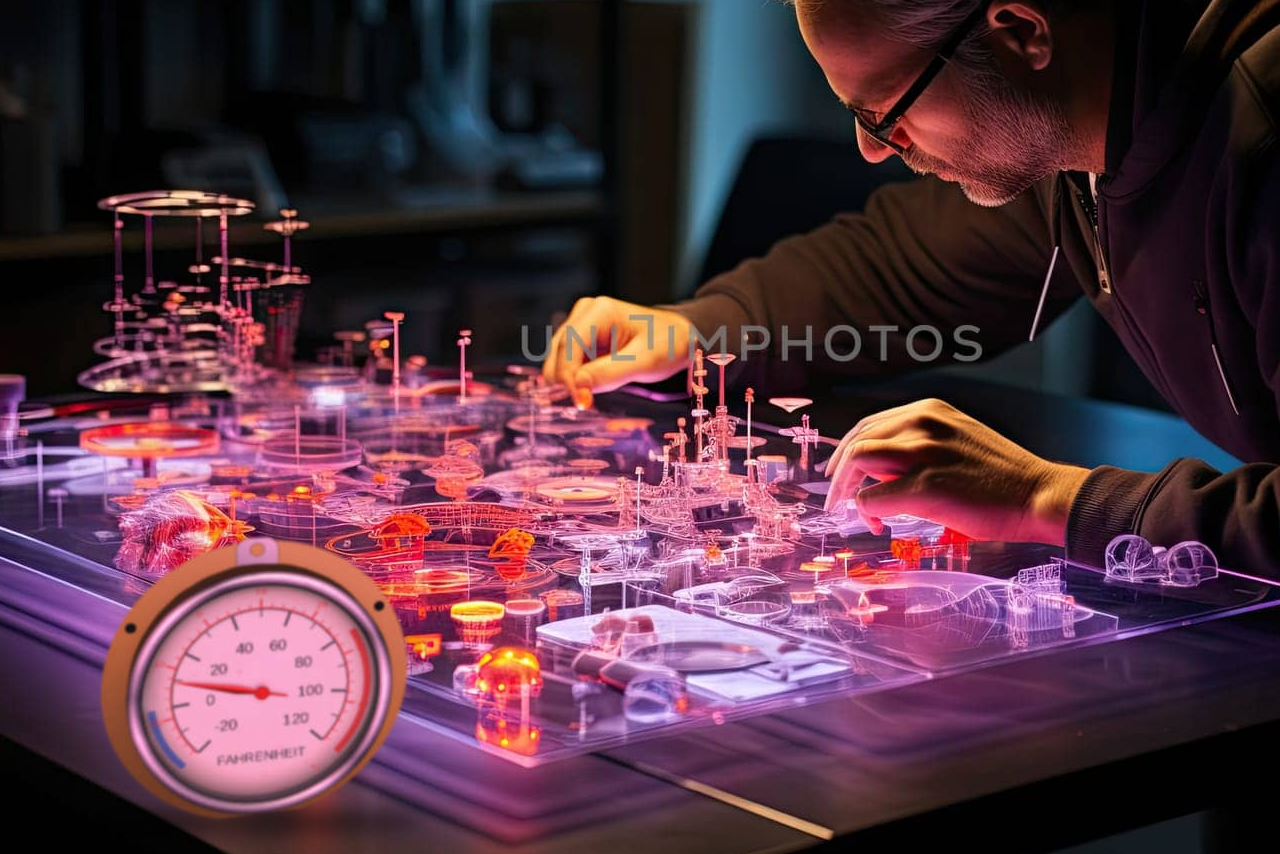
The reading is 10 (°F)
